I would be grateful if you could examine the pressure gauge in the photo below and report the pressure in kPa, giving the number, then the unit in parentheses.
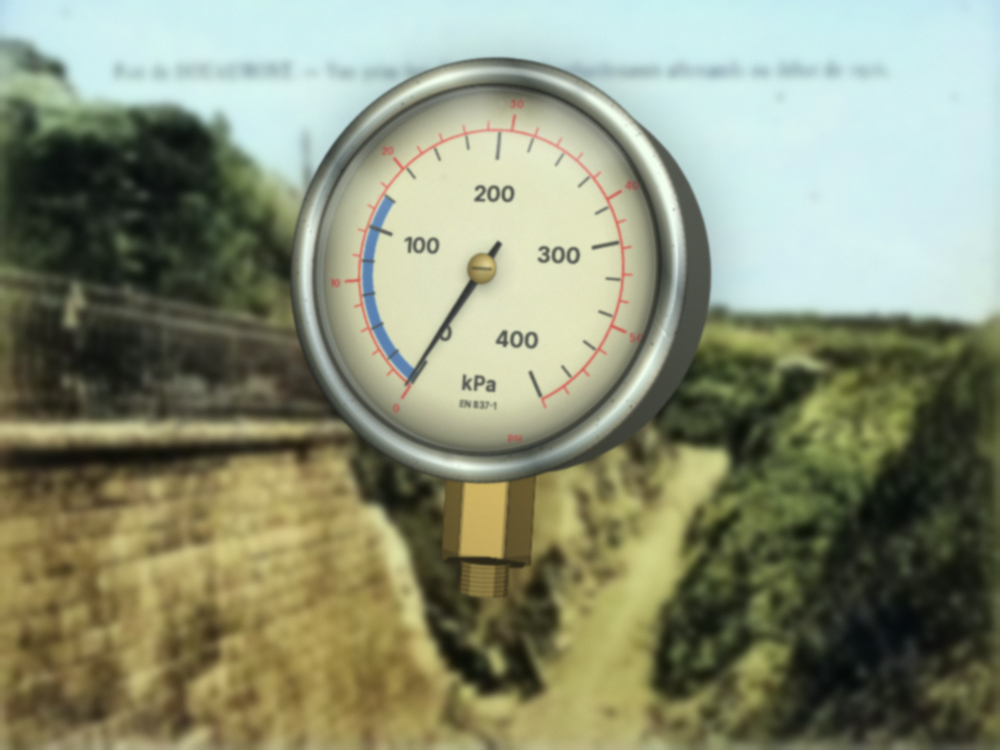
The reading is 0 (kPa)
